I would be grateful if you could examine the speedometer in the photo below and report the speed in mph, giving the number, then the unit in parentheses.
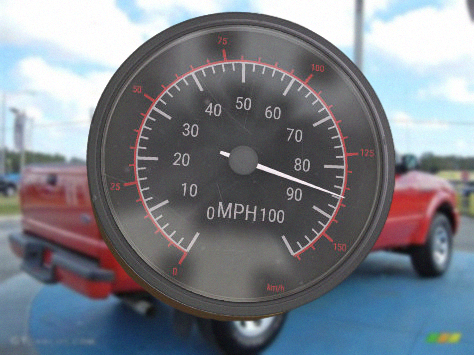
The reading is 86 (mph)
